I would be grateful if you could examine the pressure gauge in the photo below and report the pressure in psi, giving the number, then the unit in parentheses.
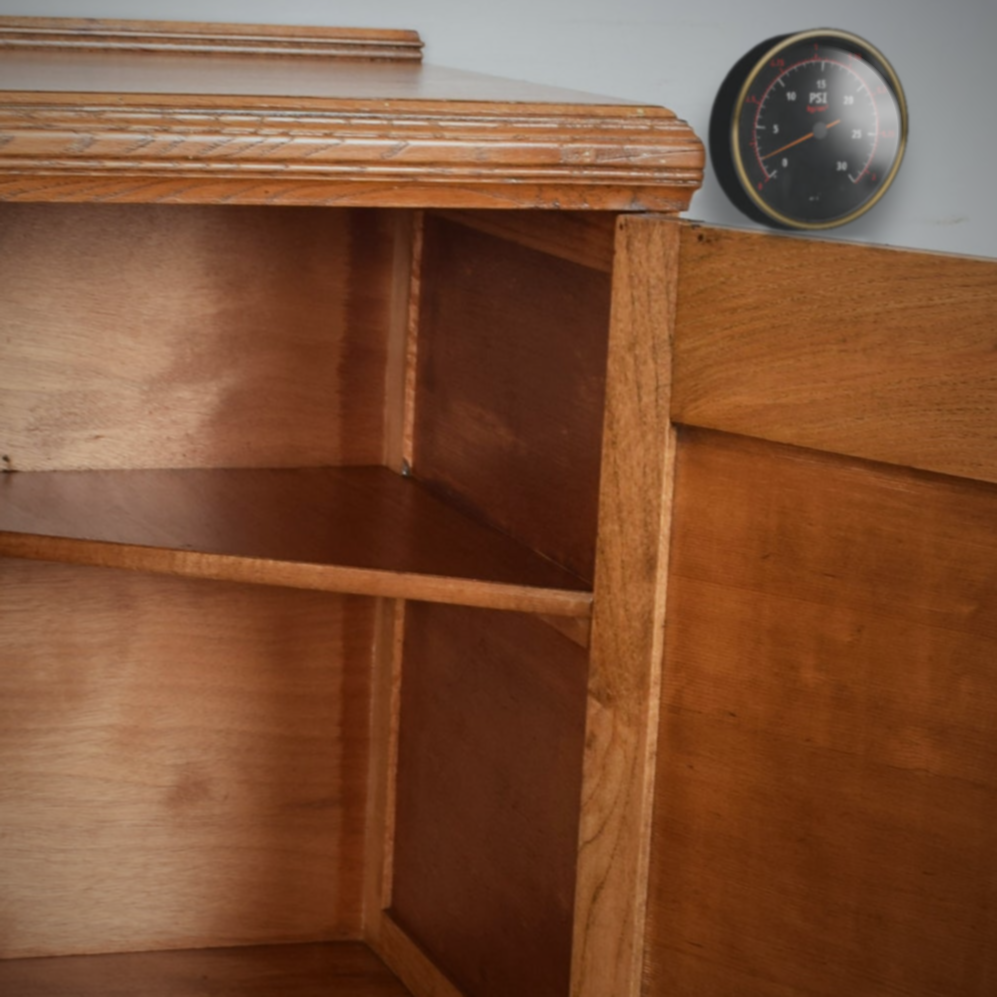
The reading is 2 (psi)
